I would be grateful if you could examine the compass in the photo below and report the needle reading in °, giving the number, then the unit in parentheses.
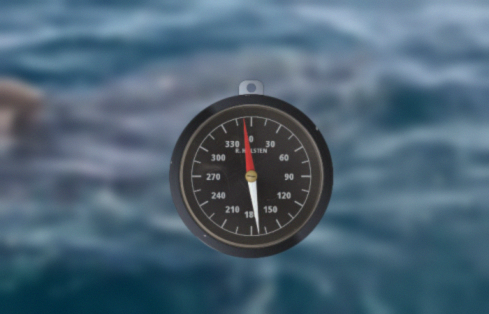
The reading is 352.5 (°)
